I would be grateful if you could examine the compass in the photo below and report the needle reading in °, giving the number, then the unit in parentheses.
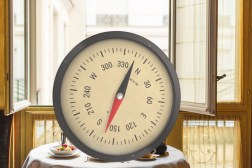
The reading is 165 (°)
